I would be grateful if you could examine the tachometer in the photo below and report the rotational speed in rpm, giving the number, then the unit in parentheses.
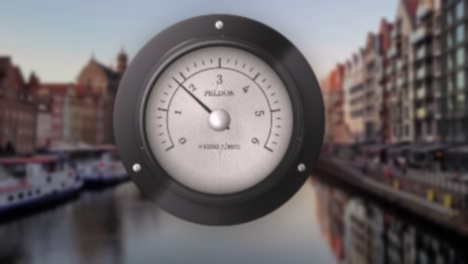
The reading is 1800 (rpm)
